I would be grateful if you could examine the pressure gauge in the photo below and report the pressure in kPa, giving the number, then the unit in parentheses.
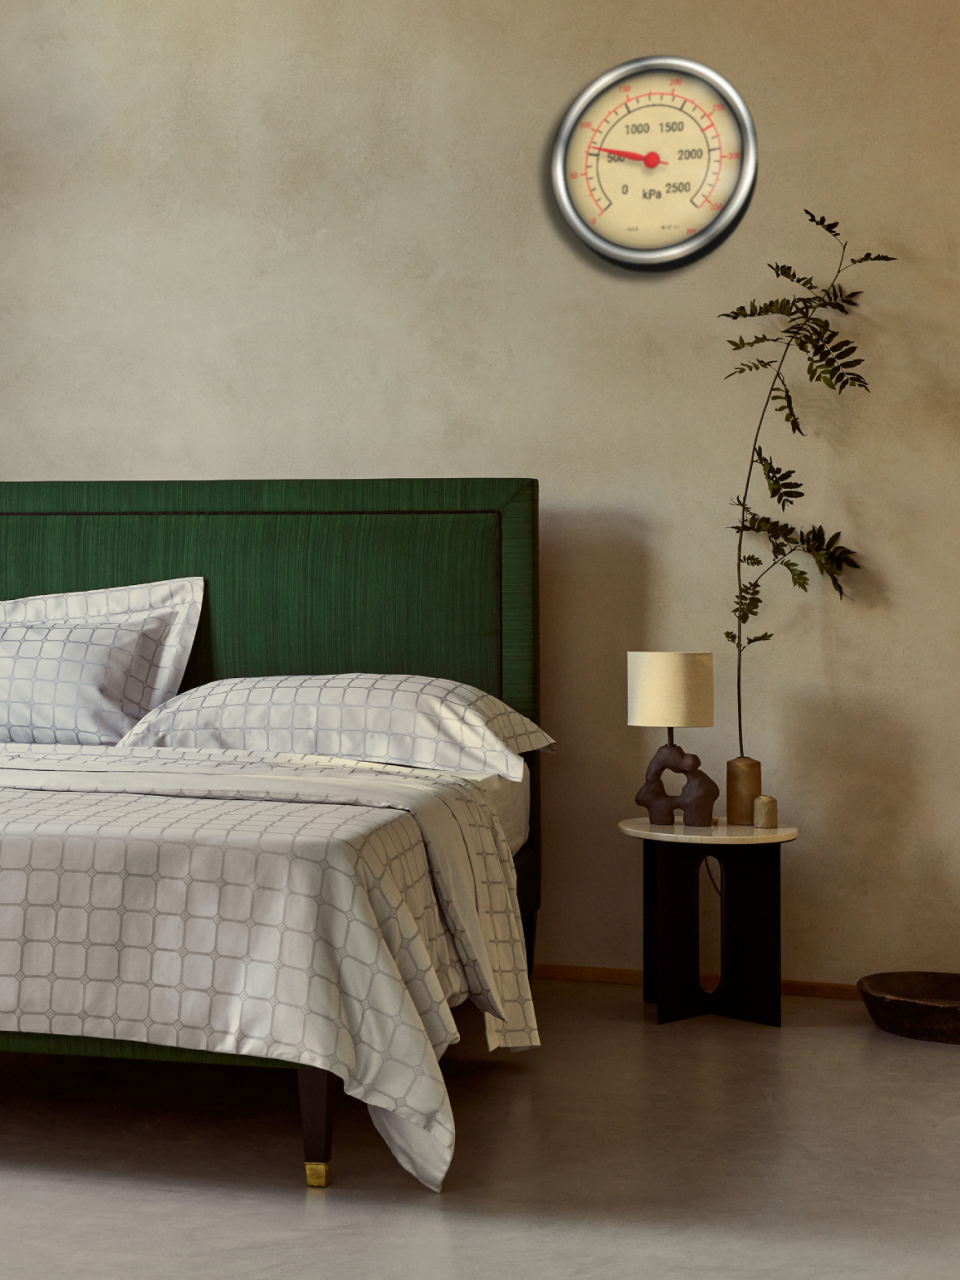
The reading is 550 (kPa)
